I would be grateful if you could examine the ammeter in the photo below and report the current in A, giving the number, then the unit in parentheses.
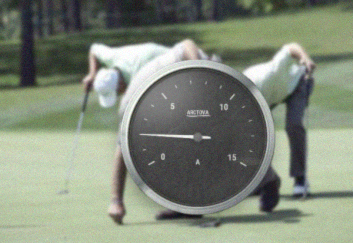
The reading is 2 (A)
